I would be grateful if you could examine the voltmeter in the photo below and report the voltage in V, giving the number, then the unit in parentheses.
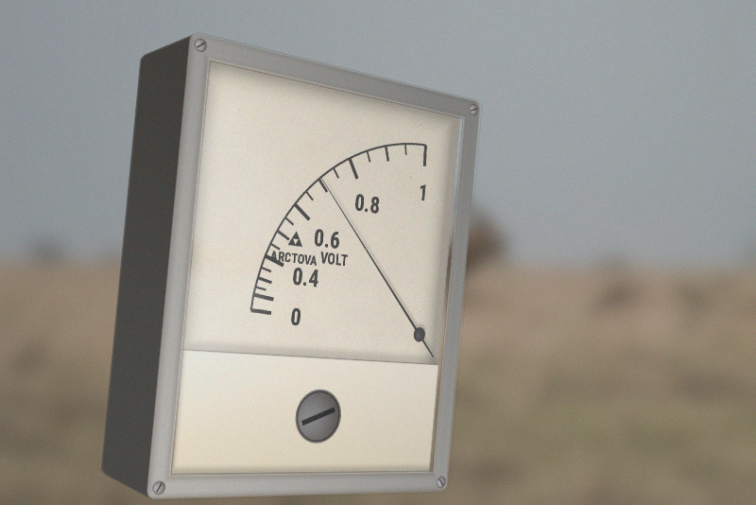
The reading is 0.7 (V)
